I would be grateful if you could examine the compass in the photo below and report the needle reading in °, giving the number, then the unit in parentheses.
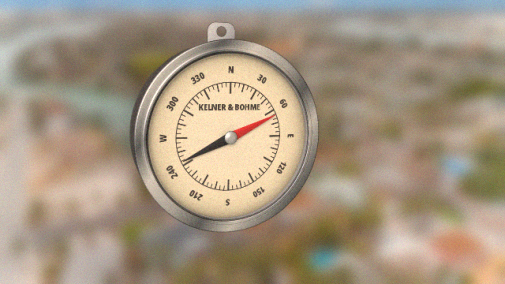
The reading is 65 (°)
